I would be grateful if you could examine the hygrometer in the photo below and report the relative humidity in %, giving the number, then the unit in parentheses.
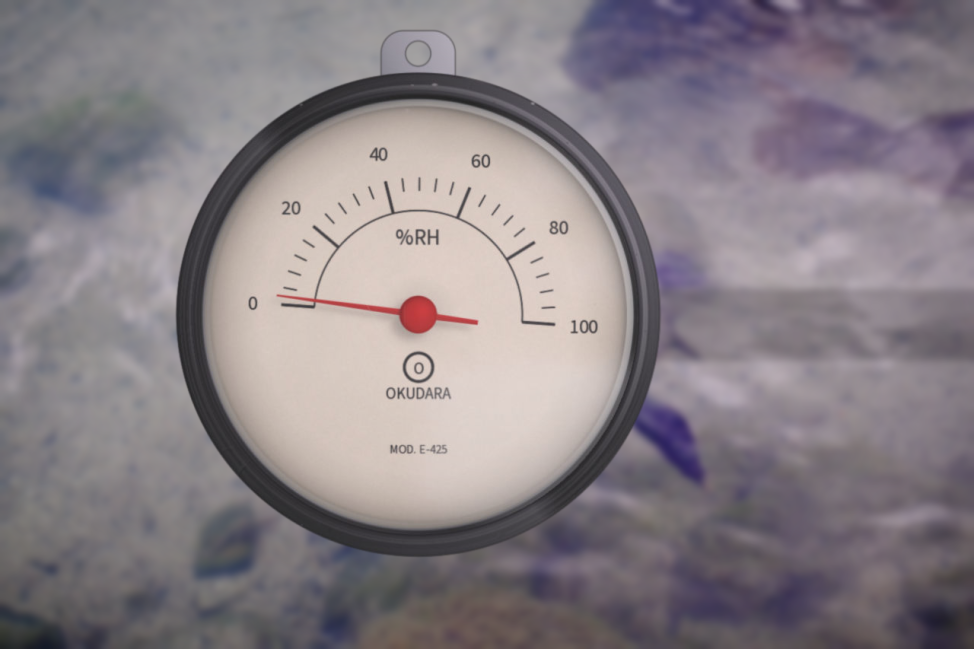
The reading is 2 (%)
